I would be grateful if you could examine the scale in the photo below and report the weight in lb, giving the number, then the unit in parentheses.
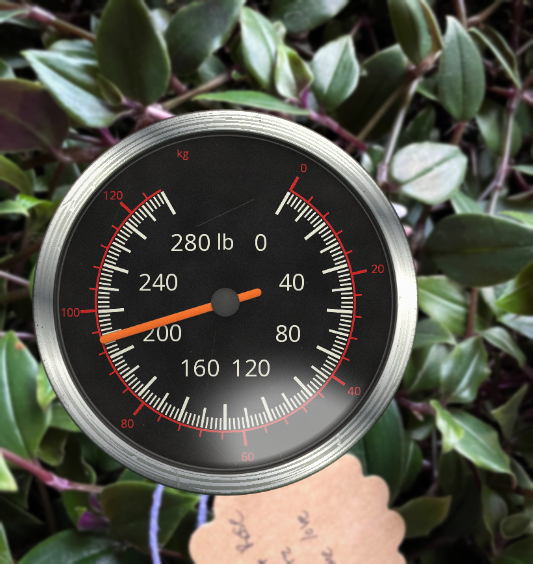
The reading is 208 (lb)
